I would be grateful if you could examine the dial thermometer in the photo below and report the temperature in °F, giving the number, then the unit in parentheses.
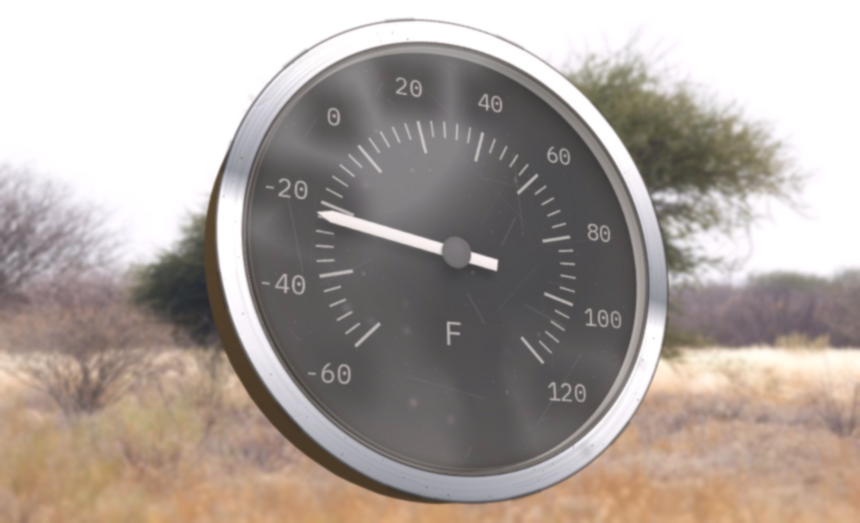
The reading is -24 (°F)
